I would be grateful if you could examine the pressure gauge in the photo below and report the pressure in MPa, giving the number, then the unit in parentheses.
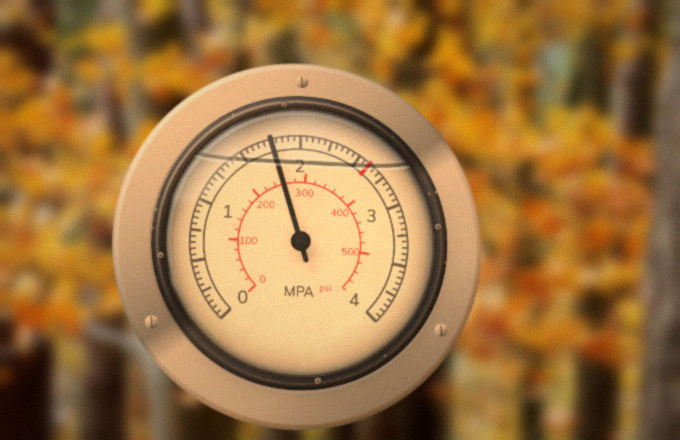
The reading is 1.75 (MPa)
